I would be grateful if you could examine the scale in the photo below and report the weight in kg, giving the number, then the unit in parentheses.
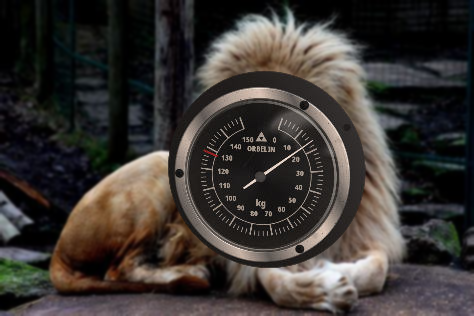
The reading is 16 (kg)
